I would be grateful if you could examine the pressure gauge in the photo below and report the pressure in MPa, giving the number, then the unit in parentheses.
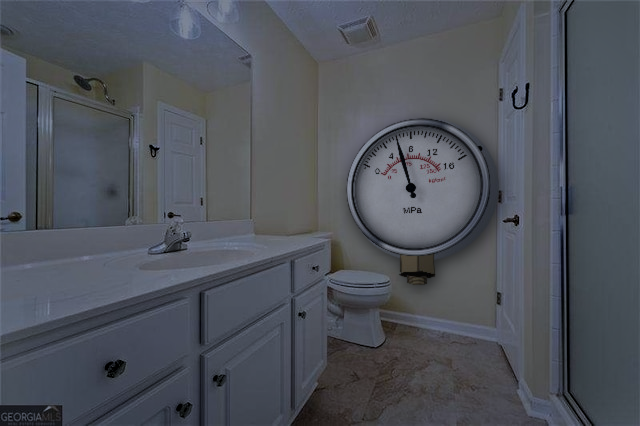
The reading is 6 (MPa)
